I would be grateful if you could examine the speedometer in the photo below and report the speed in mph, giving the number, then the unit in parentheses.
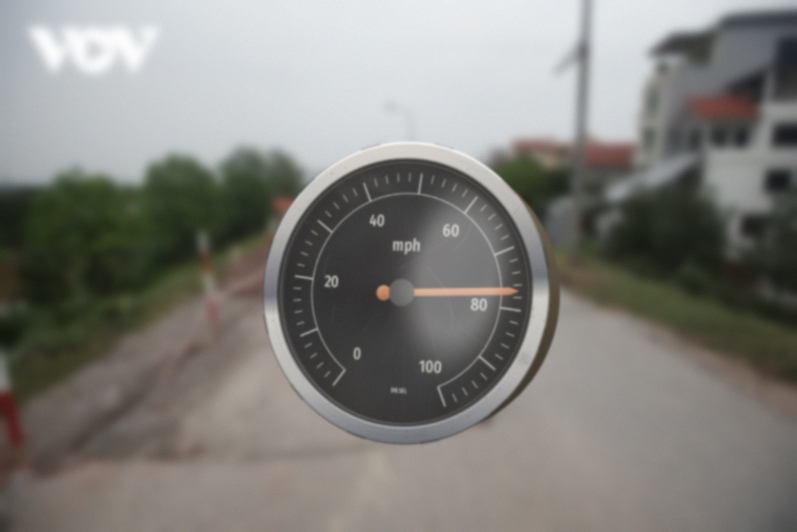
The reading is 77 (mph)
